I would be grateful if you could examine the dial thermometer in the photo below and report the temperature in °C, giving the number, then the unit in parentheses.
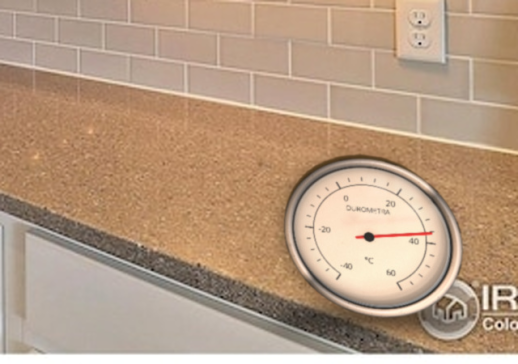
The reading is 36 (°C)
